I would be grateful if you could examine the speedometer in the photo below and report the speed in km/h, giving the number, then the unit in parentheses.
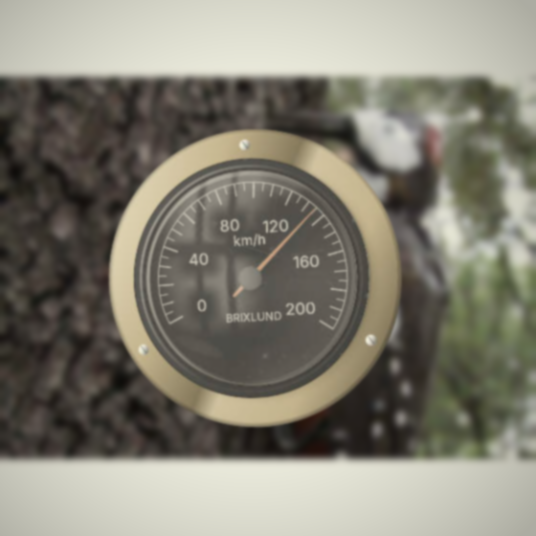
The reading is 135 (km/h)
